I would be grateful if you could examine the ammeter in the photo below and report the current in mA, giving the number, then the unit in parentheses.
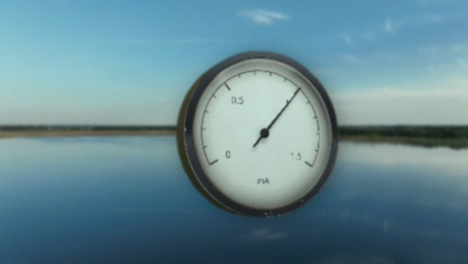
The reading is 1 (mA)
